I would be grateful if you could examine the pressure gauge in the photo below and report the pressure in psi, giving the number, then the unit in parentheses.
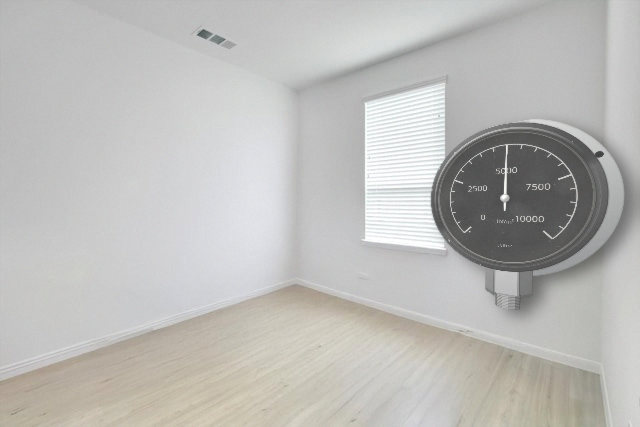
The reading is 5000 (psi)
